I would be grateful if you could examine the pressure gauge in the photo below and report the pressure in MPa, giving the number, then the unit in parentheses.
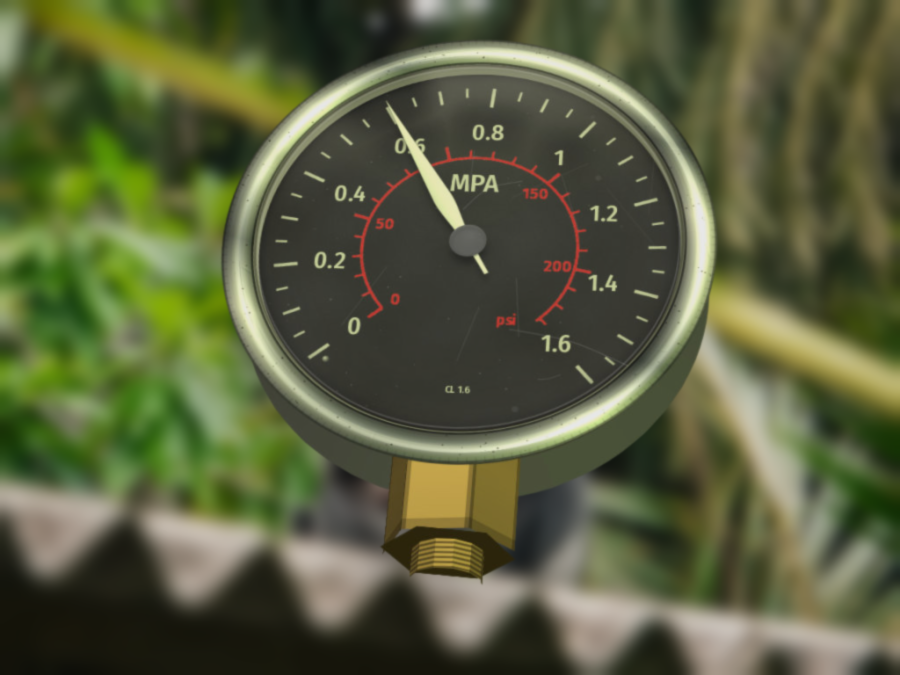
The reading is 0.6 (MPa)
